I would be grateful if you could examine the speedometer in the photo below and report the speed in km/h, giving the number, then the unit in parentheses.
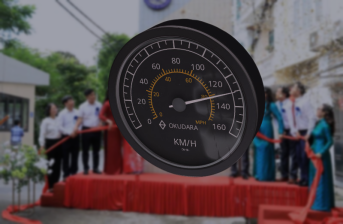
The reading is 130 (km/h)
